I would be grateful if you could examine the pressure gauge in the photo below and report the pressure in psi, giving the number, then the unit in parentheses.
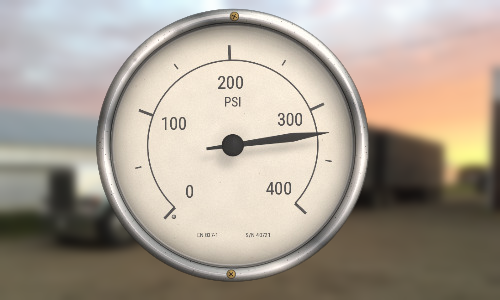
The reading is 325 (psi)
